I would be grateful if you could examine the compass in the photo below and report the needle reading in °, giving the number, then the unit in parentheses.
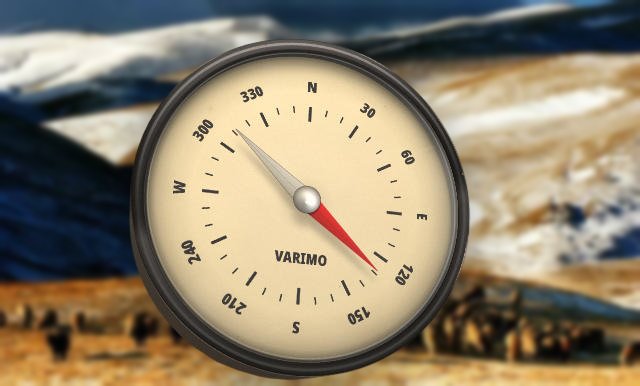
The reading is 130 (°)
